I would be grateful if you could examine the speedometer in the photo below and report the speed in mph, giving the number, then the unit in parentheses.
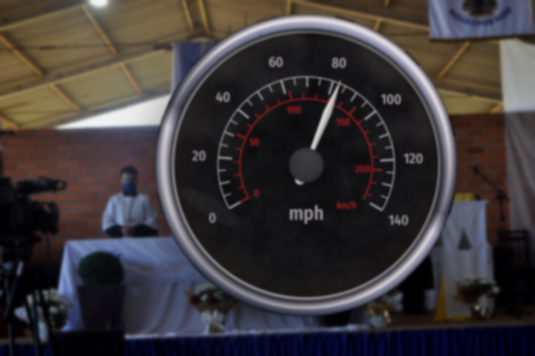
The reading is 82.5 (mph)
